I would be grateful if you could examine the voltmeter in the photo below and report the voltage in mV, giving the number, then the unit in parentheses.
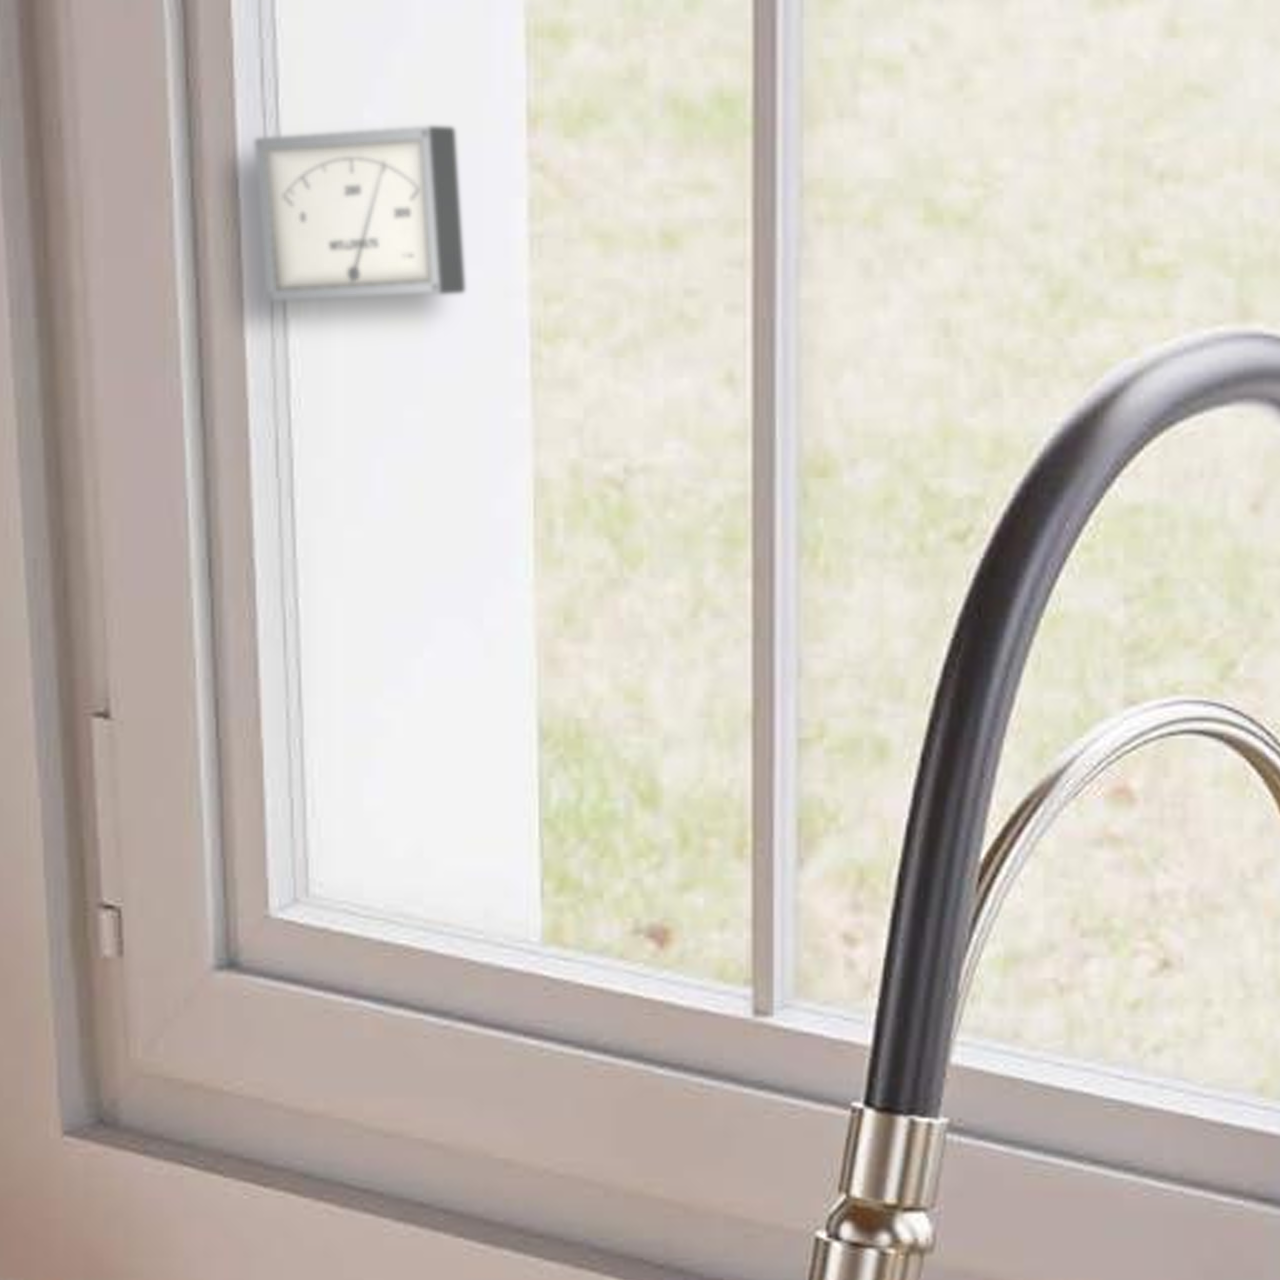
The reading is 250 (mV)
